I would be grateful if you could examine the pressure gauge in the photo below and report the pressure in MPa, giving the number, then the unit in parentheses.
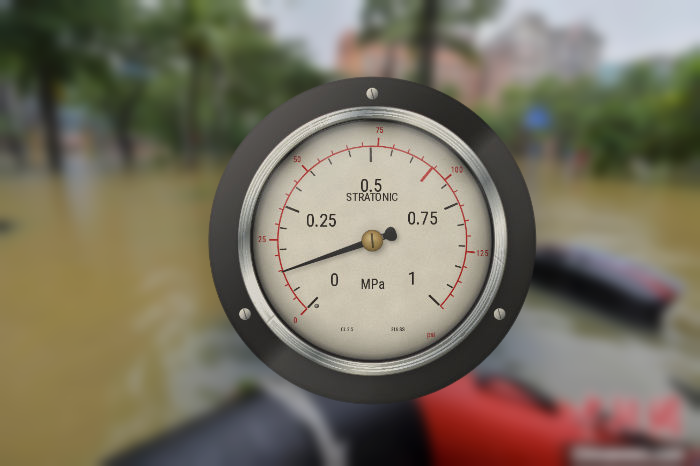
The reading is 0.1 (MPa)
